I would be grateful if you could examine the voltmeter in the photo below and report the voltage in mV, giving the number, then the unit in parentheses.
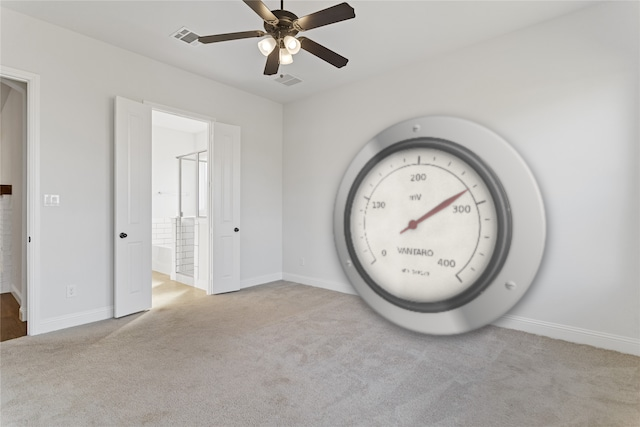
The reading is 280 (mV)
